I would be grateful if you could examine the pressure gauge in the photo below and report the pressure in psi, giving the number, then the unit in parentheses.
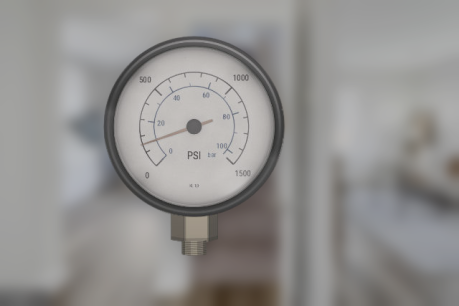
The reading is 150 (psi)
